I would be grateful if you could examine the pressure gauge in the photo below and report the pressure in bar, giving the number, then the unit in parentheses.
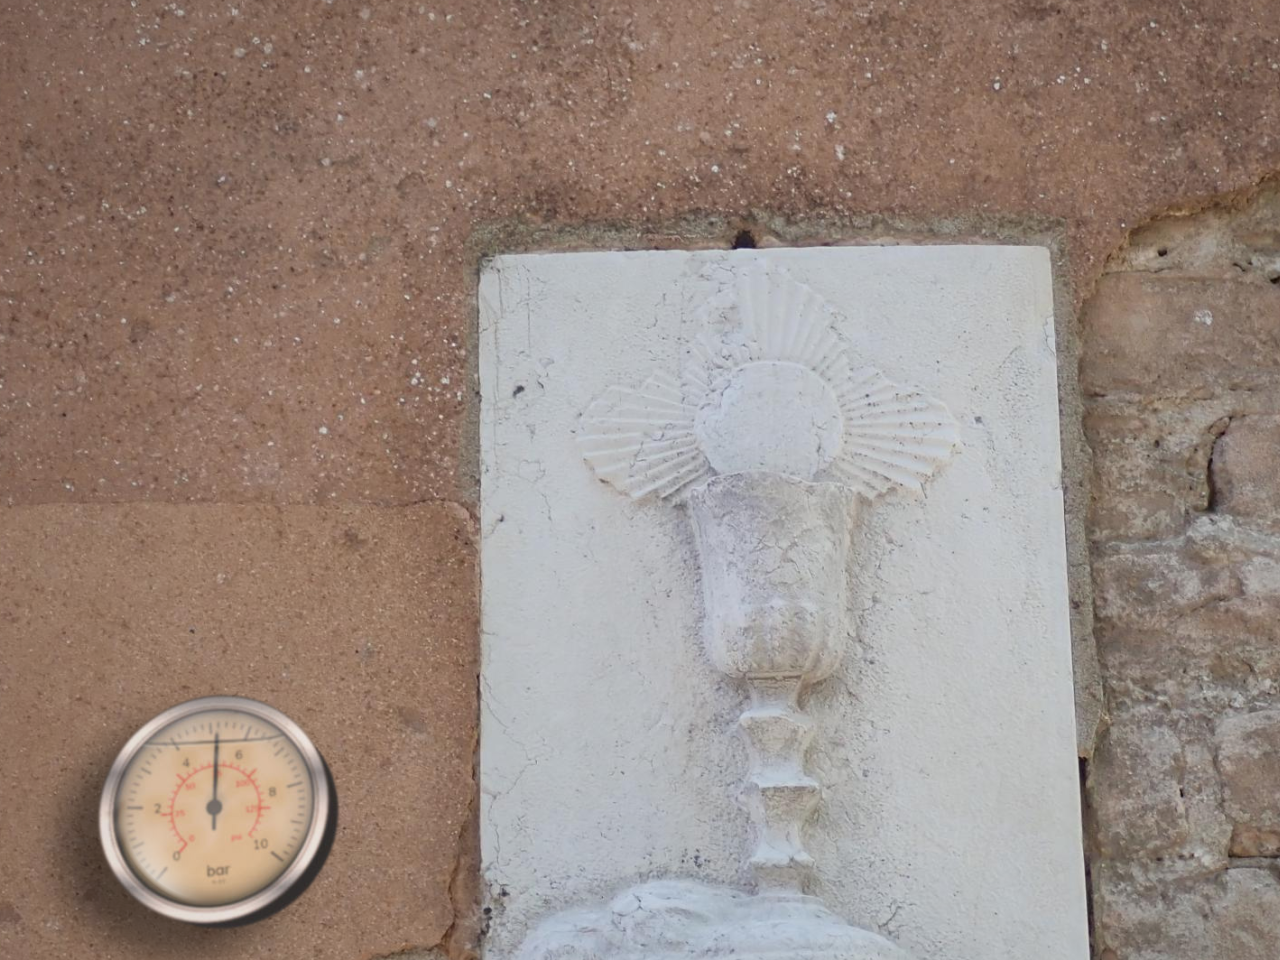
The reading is 5.2 (bar)
